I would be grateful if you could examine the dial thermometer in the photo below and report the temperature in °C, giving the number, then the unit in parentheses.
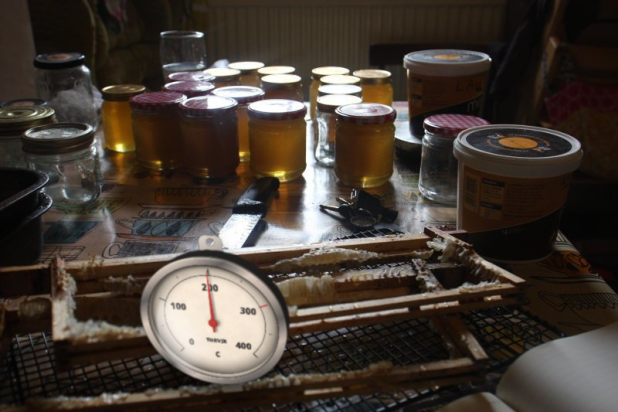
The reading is 200 (°C)
